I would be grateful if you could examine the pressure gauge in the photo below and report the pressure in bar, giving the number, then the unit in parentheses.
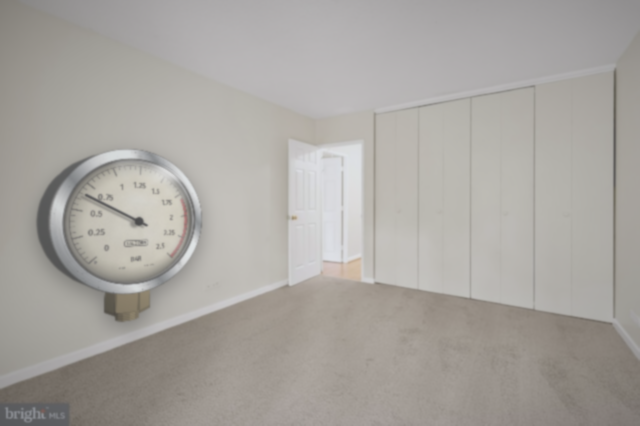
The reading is 0.65 (bar)
